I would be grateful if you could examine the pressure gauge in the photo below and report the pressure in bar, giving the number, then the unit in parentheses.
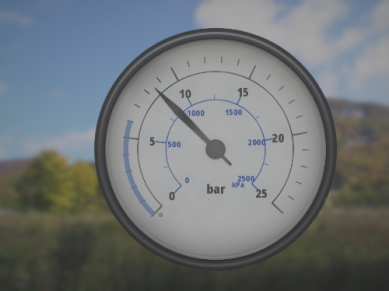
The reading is 8.5 (bar)
